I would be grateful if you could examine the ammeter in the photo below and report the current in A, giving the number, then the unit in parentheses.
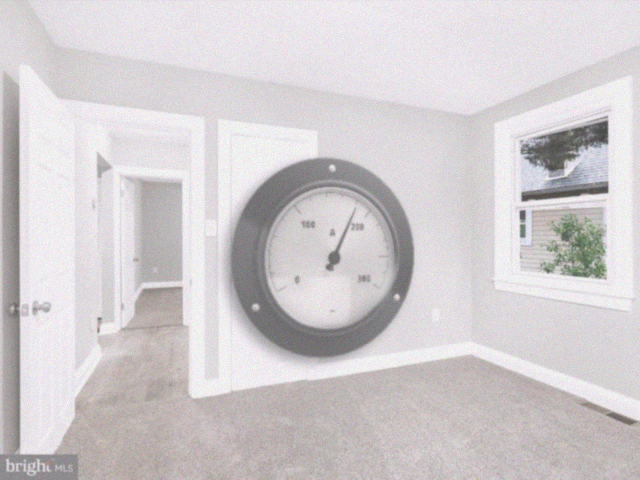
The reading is 180 (A)
